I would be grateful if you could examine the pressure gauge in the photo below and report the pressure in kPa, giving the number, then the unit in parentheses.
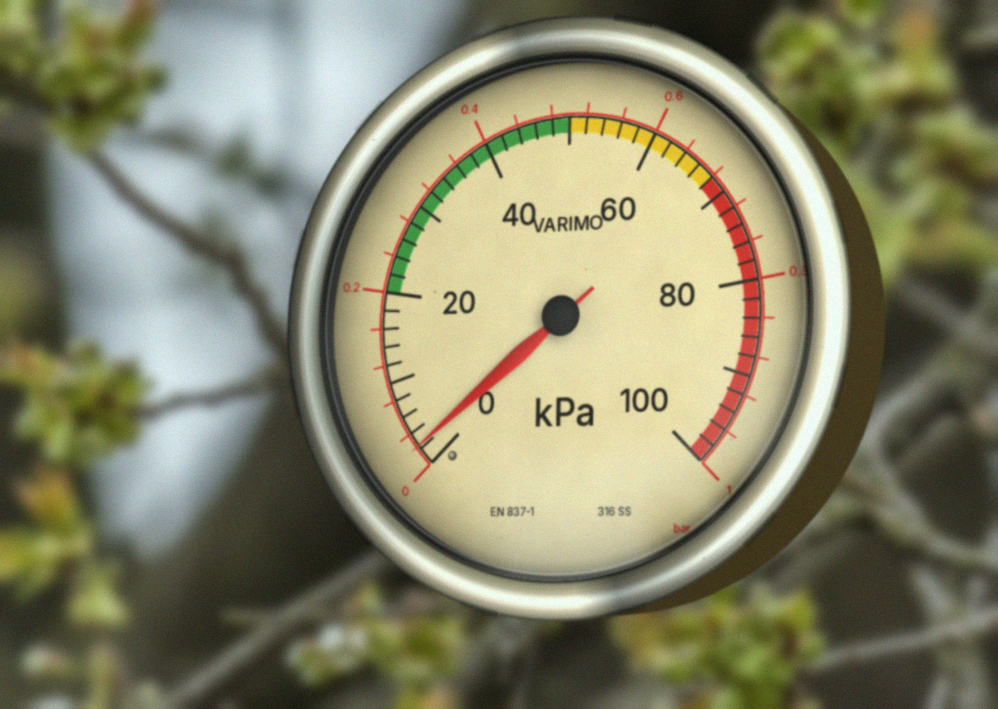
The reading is 2 (kPa)
